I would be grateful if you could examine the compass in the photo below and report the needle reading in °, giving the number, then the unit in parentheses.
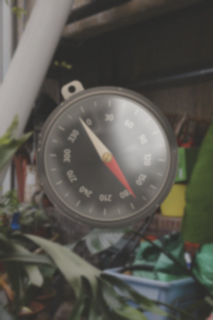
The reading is 172.5 (°)
